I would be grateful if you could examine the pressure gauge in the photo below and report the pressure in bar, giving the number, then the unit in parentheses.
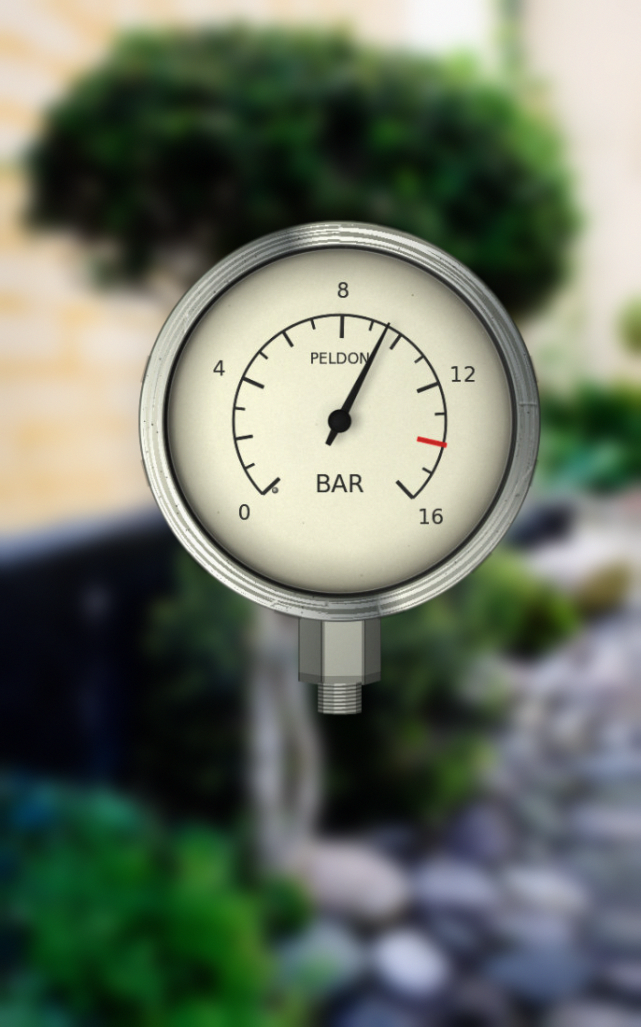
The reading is 9.5 (bar)
